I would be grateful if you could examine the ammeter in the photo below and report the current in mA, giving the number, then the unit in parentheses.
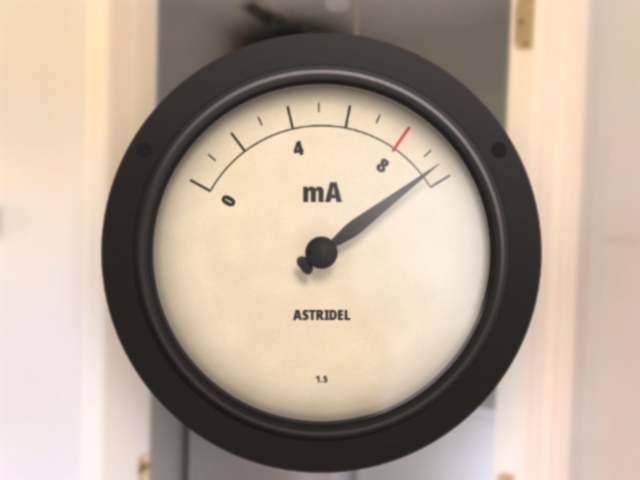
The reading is 9.5 (mA)
